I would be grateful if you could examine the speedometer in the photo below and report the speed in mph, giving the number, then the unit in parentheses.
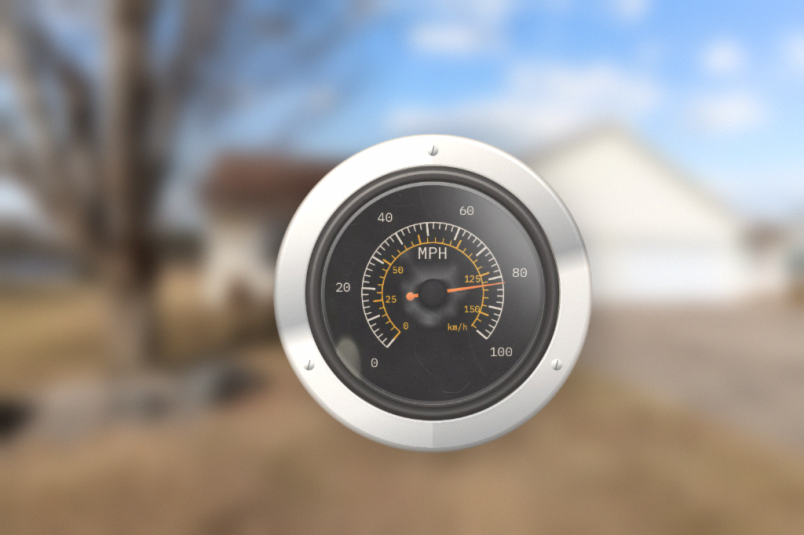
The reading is 82 (mph)
